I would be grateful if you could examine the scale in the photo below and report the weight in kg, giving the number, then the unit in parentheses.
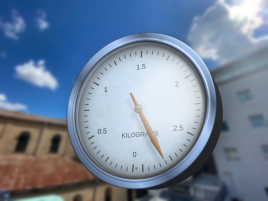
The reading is 2.8 (kg)
